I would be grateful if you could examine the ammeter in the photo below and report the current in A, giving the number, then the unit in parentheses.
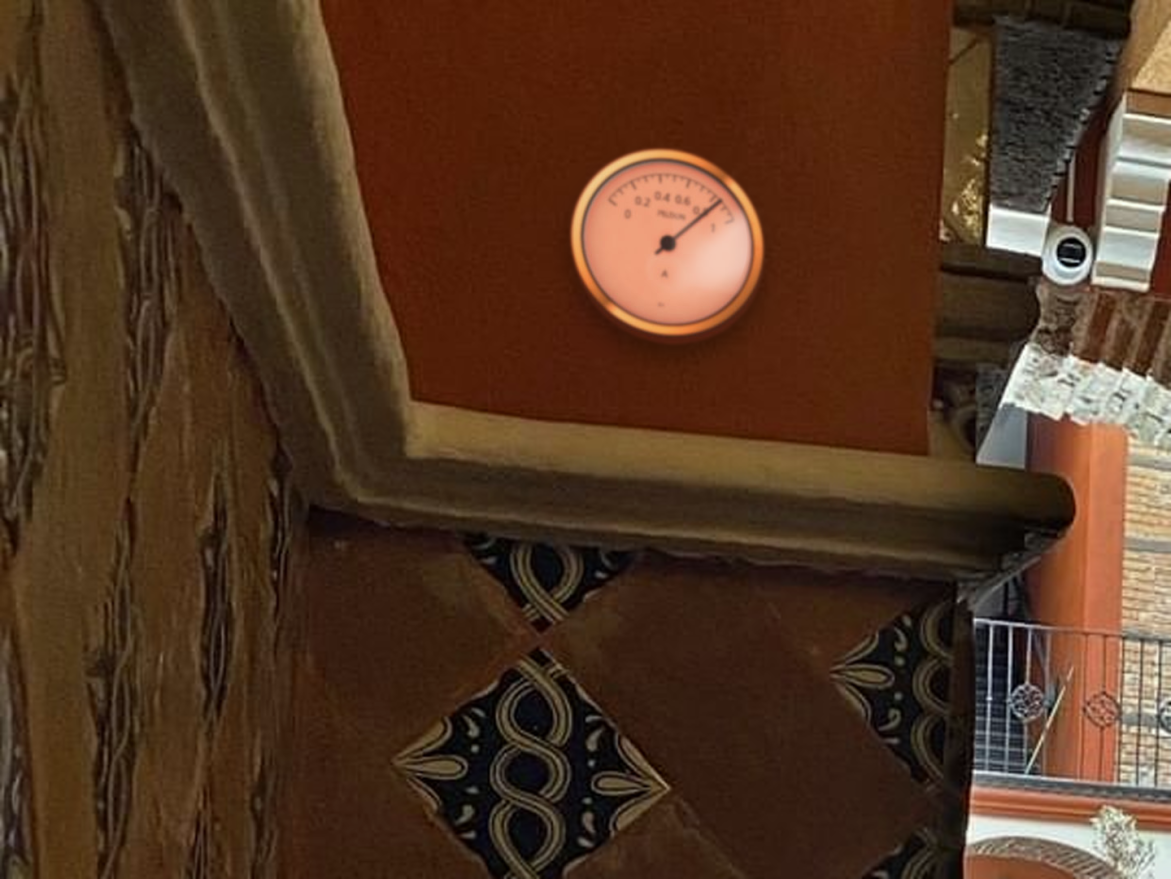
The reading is 0.85 (A)
